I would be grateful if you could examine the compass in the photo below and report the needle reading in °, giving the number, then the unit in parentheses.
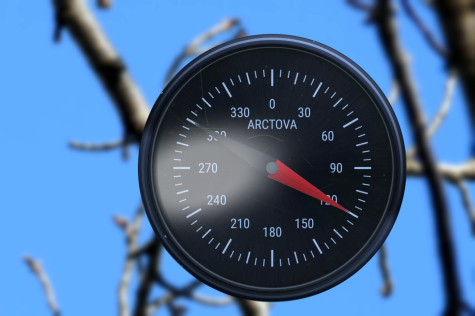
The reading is 120 (°)
